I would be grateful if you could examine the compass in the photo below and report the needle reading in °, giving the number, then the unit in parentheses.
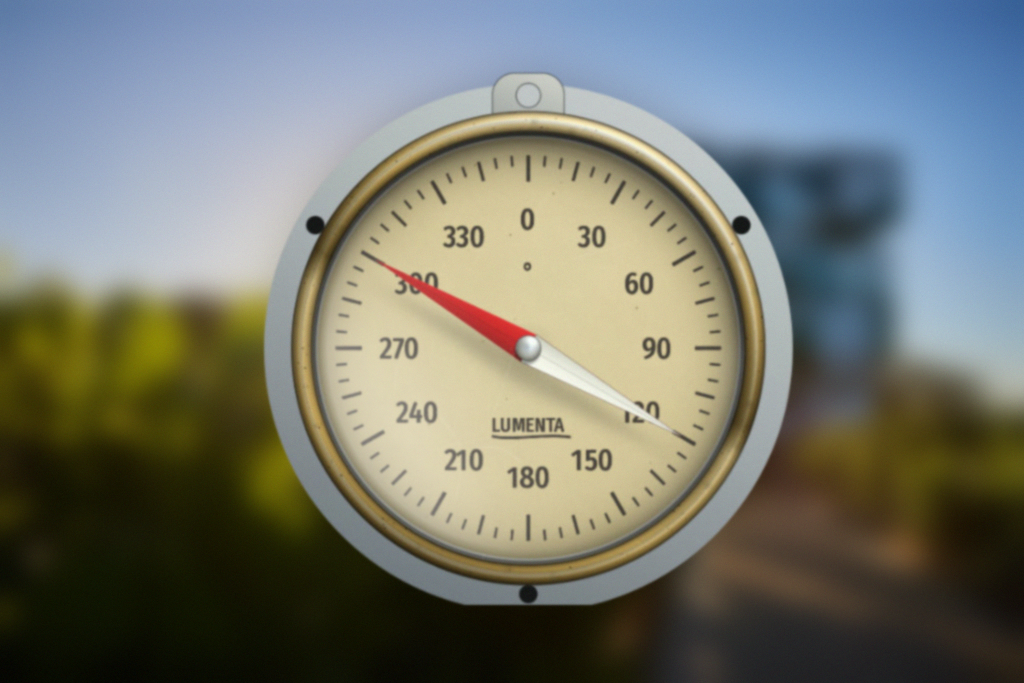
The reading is 300 (°)
